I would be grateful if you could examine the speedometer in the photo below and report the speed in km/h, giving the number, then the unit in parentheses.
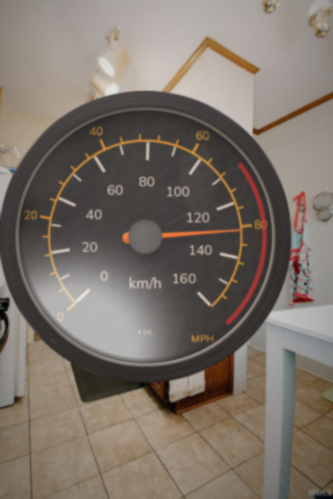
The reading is 130 (km/h)
